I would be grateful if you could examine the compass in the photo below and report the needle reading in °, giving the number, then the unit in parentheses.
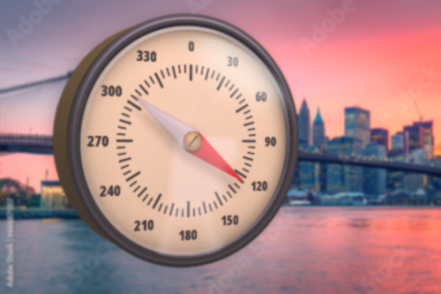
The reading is 125 (°)
